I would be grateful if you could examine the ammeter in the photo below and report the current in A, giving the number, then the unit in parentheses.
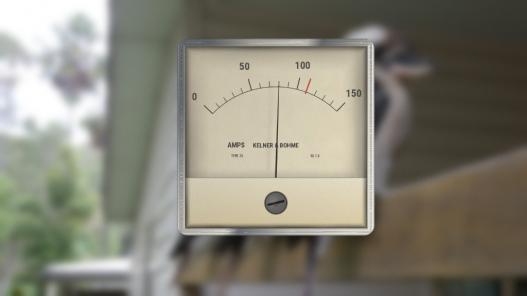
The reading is 80 (A)
